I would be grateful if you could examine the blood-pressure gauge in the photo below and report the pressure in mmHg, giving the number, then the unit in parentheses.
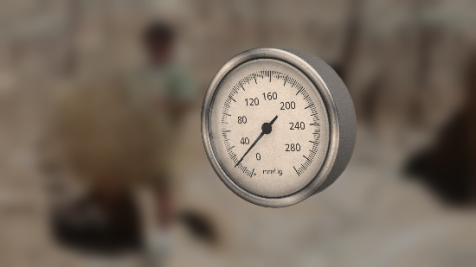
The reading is 20 (mmHg)
